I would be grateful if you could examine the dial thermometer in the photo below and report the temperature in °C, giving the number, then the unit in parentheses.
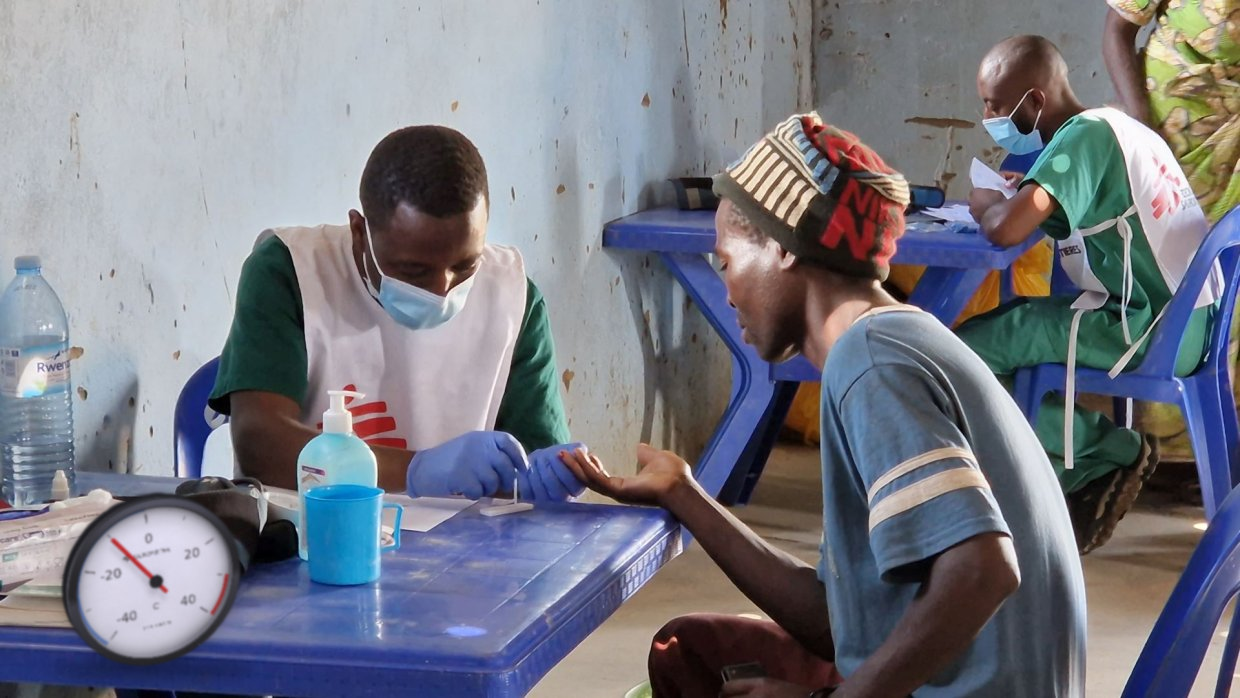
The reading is -10 (°C)
